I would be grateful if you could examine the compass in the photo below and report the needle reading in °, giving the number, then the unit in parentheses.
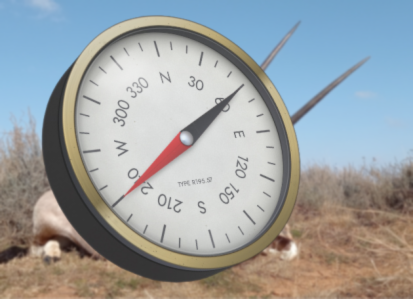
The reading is 240 (°)
